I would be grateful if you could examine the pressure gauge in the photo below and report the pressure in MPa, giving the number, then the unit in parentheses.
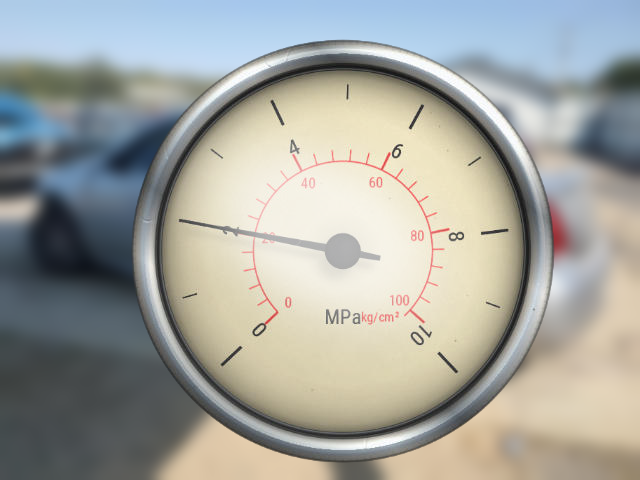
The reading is 2 (MPa)
